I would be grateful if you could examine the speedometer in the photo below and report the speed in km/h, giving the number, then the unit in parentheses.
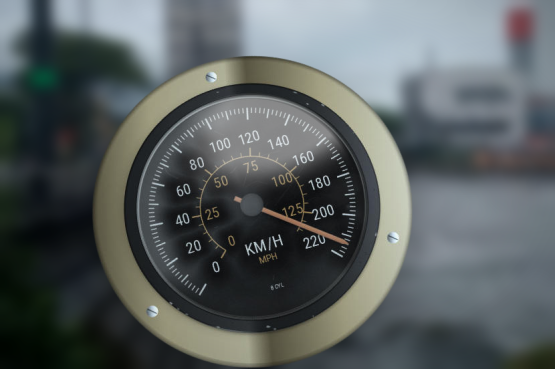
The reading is 214 (km/h)
